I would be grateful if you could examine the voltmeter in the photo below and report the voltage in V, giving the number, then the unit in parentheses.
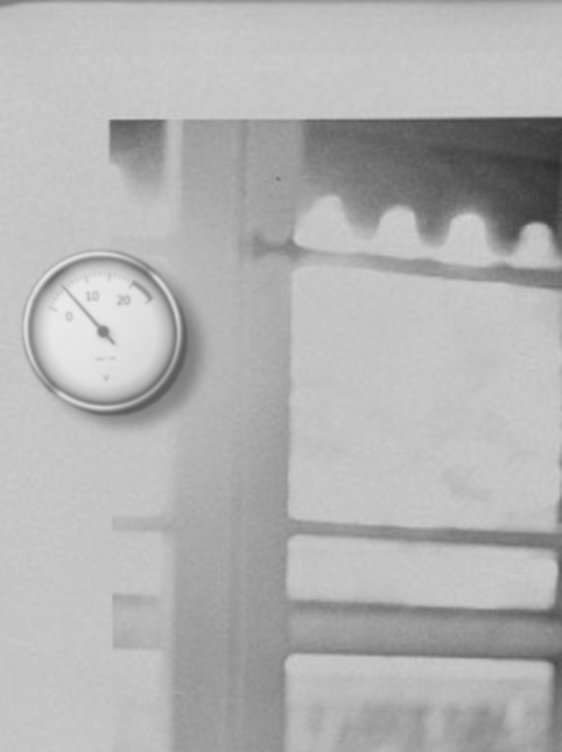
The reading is 5 (V)
